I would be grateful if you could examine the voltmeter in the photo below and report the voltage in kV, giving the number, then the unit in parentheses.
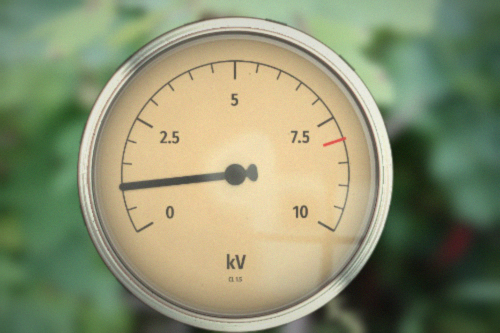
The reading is 1 (kV)
